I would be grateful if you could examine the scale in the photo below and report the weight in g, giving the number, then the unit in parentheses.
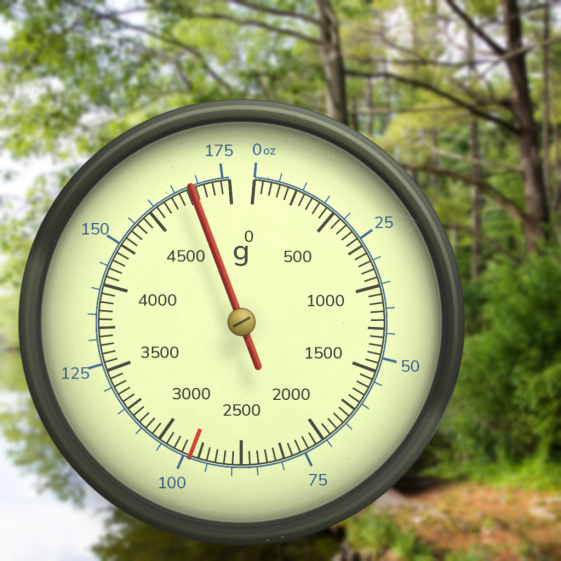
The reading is 4775 (g)
